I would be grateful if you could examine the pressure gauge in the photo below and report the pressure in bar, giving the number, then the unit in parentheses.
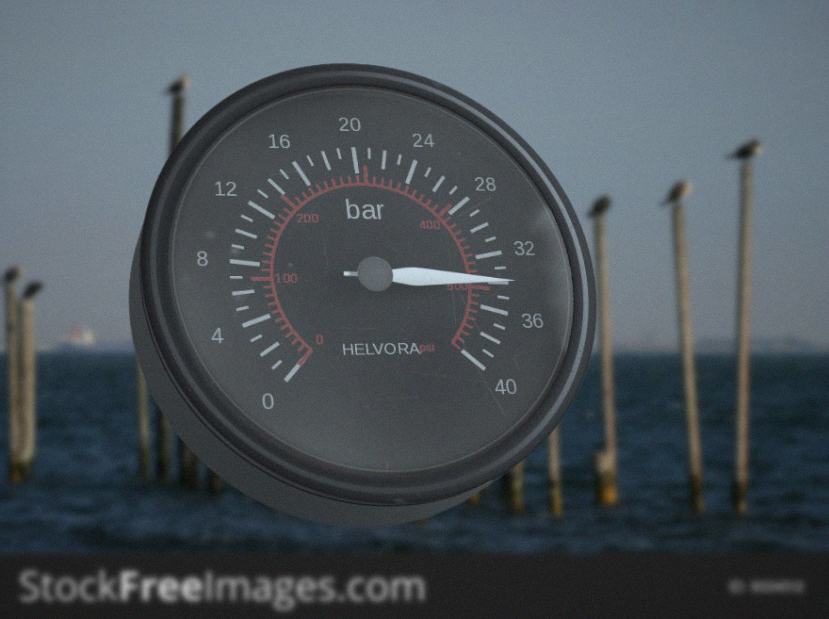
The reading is 34 (bar)
